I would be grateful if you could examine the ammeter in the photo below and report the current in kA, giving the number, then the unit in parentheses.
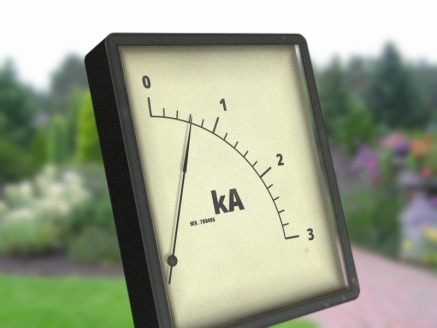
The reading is 0.6 (kA)
